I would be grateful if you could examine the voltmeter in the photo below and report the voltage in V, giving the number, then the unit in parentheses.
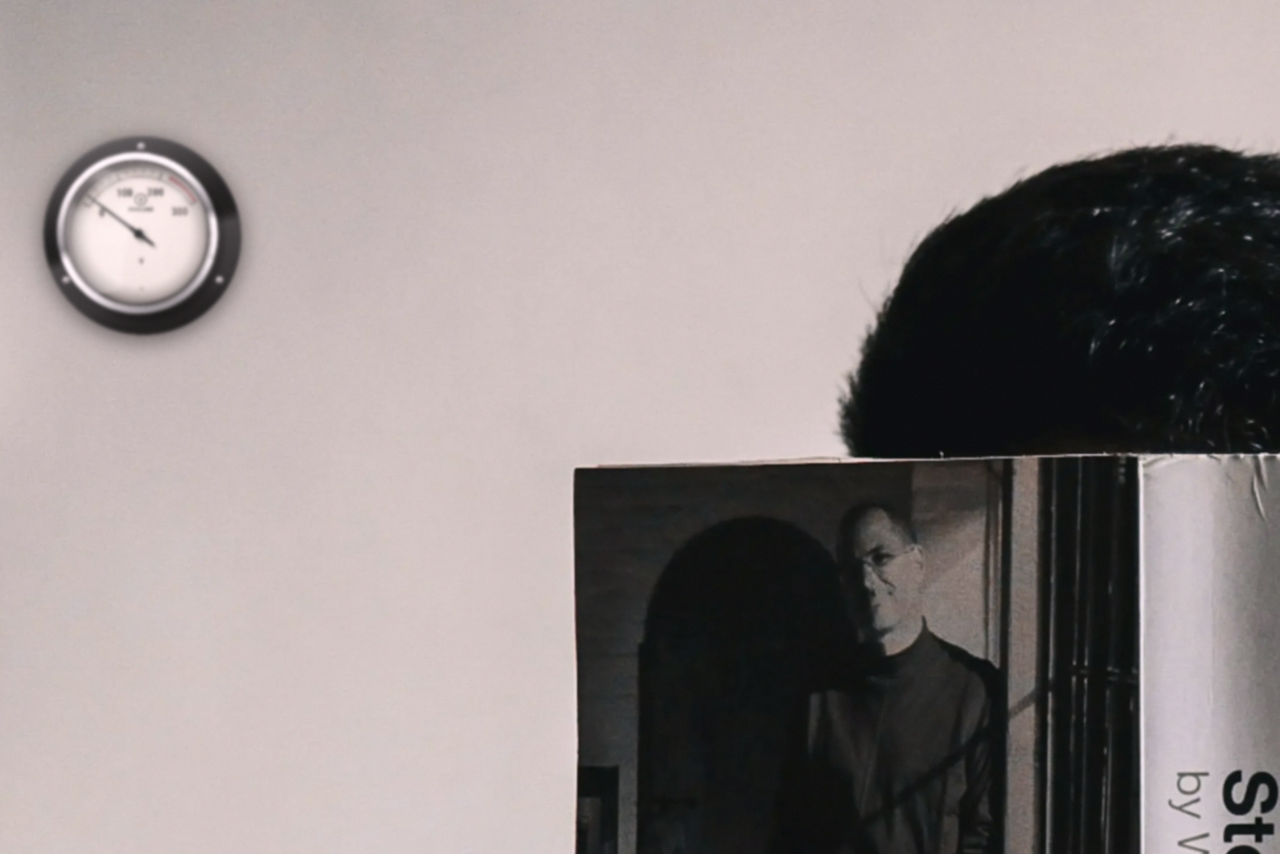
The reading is 20 (V)
